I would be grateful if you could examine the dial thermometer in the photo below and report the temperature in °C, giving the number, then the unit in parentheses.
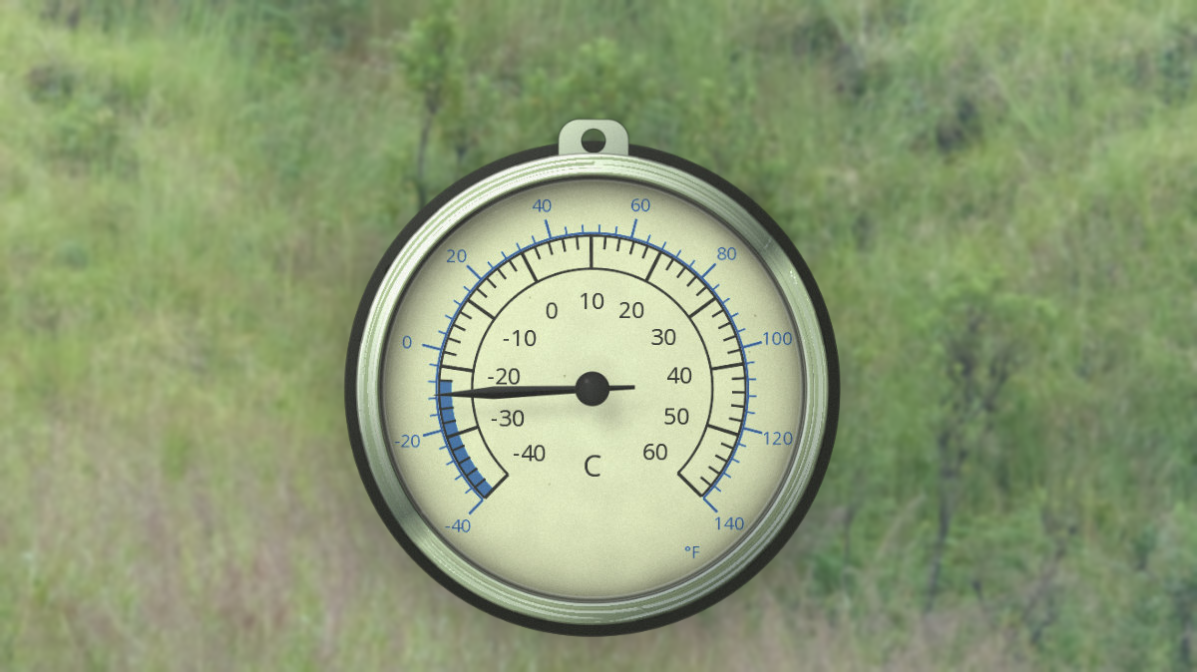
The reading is -24 (°C)
